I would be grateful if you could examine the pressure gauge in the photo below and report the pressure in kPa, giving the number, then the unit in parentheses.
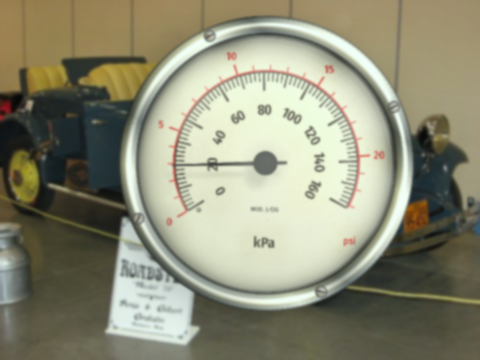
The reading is 20 (kPa)
